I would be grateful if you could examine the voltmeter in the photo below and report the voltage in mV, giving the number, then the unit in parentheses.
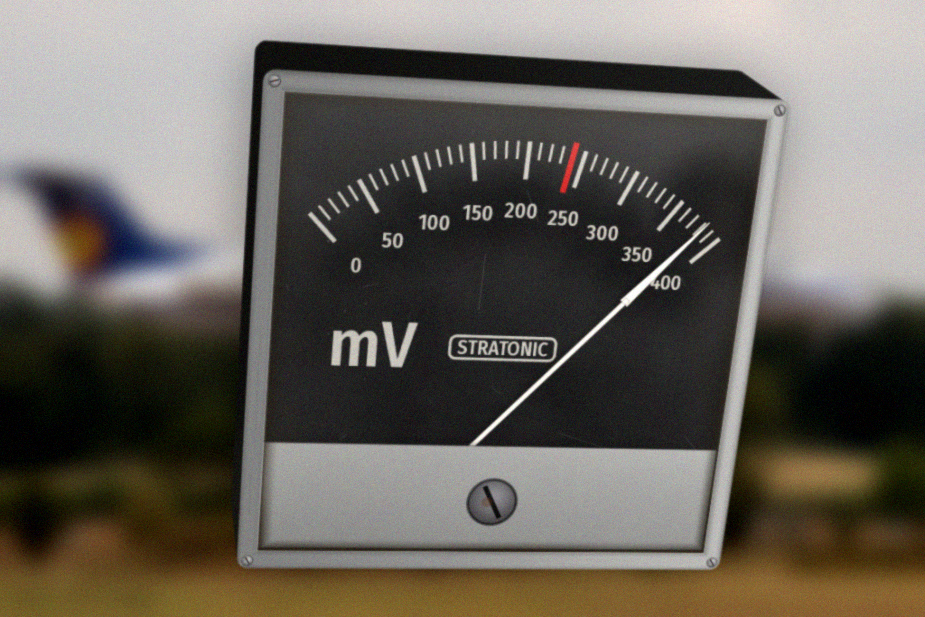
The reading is 380 (mV)
